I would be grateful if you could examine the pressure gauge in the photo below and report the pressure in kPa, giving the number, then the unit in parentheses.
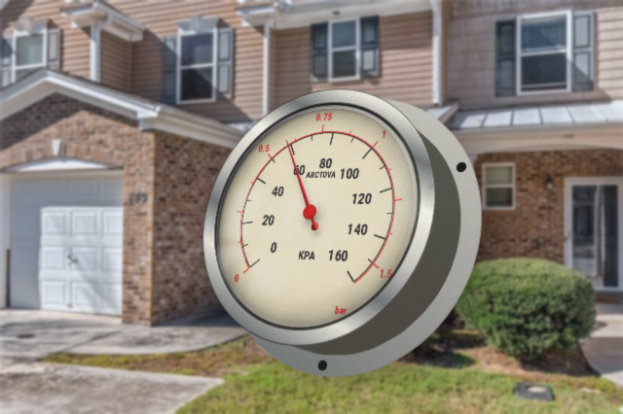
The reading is 60 (kPa)
